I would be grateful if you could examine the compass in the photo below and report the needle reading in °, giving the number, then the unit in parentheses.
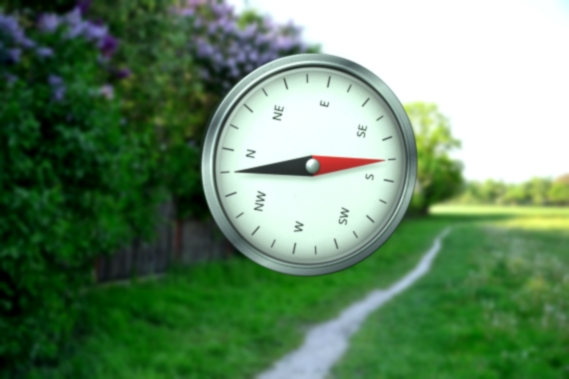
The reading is 165 (°)
